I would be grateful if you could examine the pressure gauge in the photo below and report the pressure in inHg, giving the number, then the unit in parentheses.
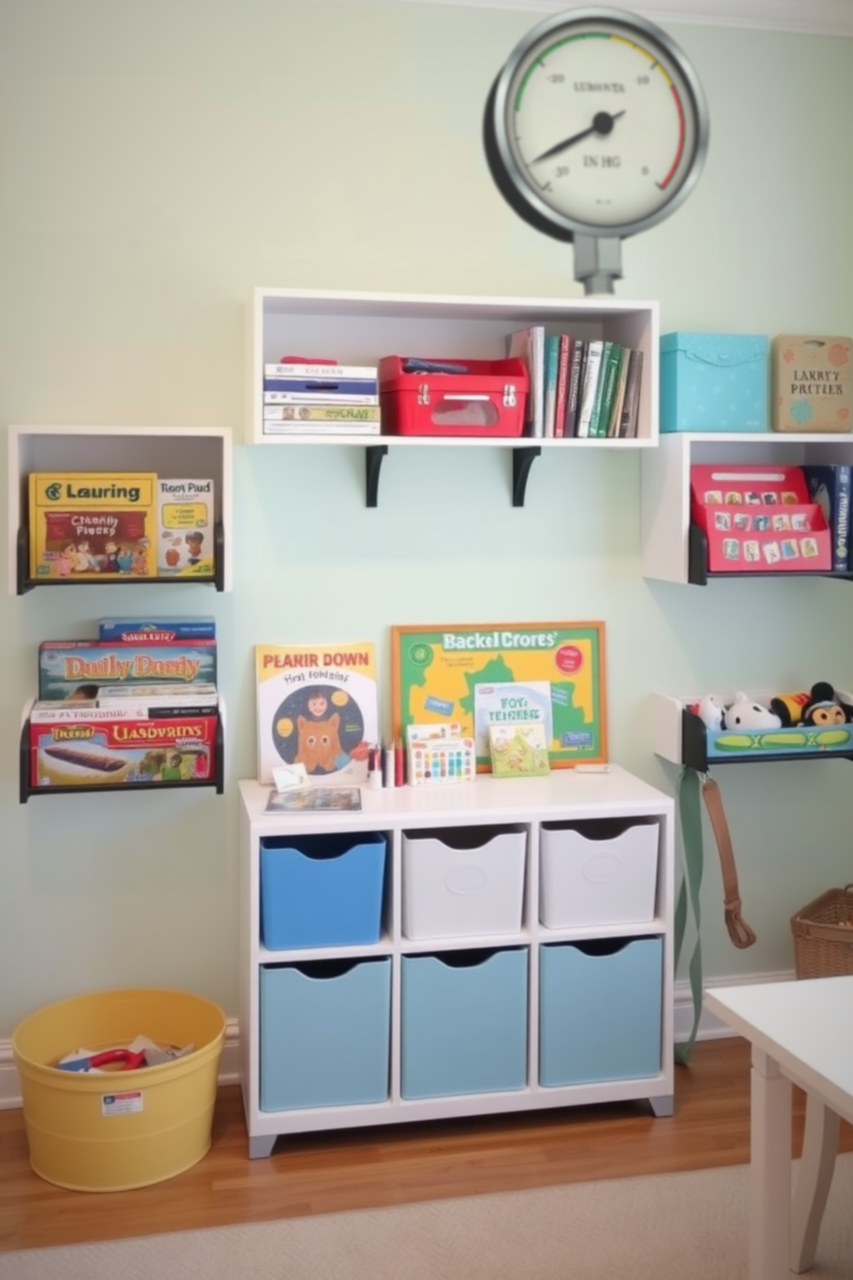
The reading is -28 (inHg)
